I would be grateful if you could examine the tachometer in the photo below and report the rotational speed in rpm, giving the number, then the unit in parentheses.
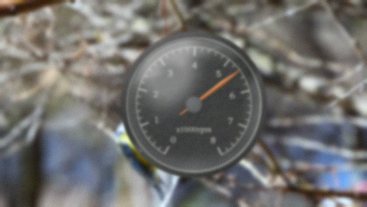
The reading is 5400 (rpm)
